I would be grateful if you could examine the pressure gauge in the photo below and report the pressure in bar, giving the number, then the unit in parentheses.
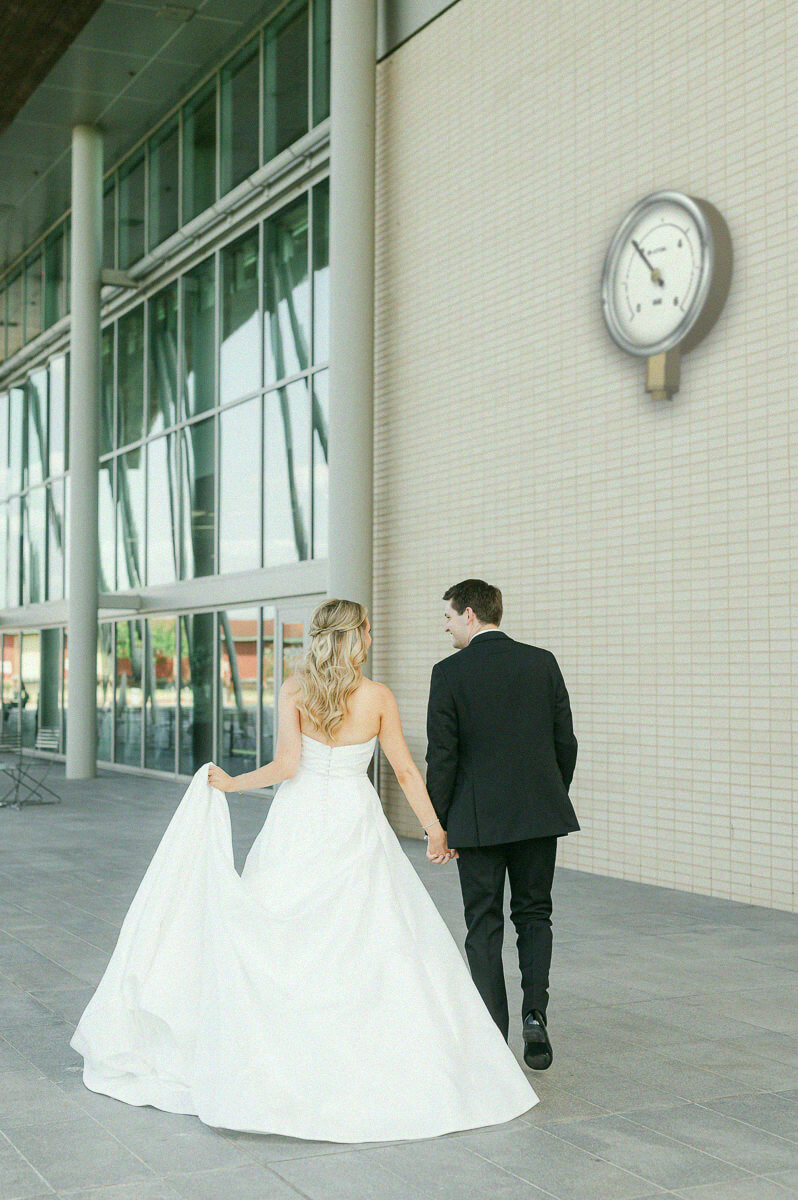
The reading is 2 (bar)
